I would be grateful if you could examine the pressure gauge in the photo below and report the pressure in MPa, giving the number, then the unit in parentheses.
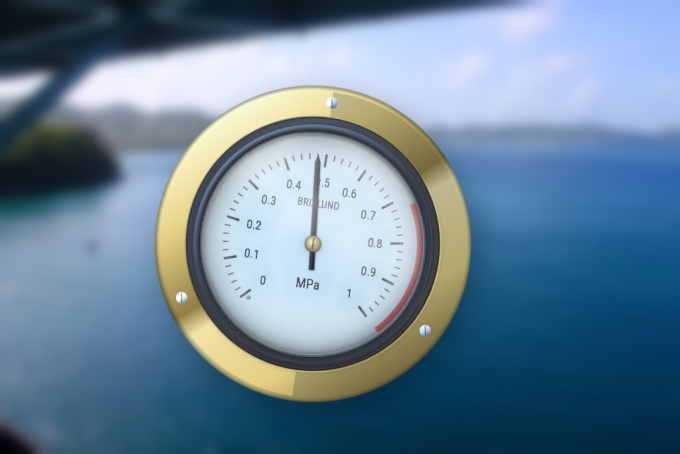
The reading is 0.48 (MPa)
